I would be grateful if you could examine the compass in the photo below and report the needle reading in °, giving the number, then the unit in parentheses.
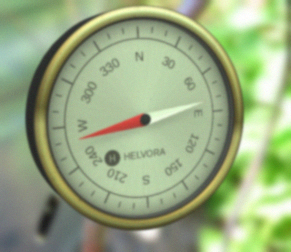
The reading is 260 (°)
